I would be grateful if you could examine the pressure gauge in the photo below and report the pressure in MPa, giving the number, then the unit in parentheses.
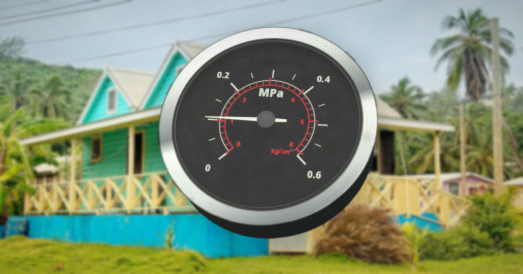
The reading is 0.1 (MPa)
